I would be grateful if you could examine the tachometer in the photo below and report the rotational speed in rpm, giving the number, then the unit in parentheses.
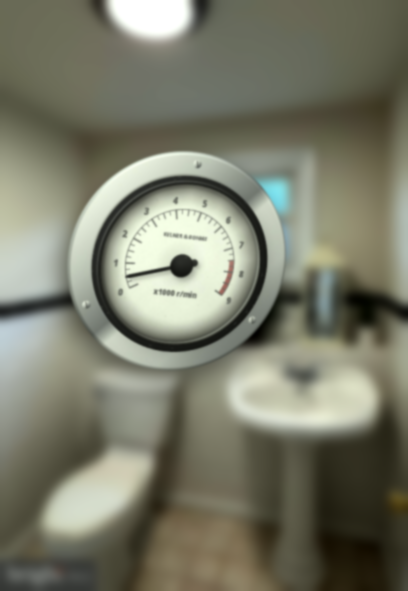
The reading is 500 (rpm)
